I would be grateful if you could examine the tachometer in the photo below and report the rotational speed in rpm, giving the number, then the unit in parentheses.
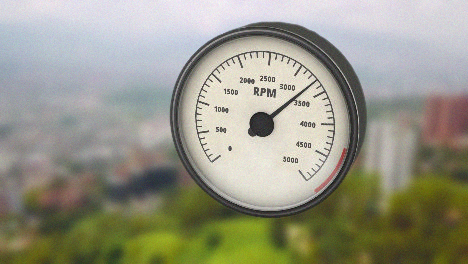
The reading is 3300 (rpm)
